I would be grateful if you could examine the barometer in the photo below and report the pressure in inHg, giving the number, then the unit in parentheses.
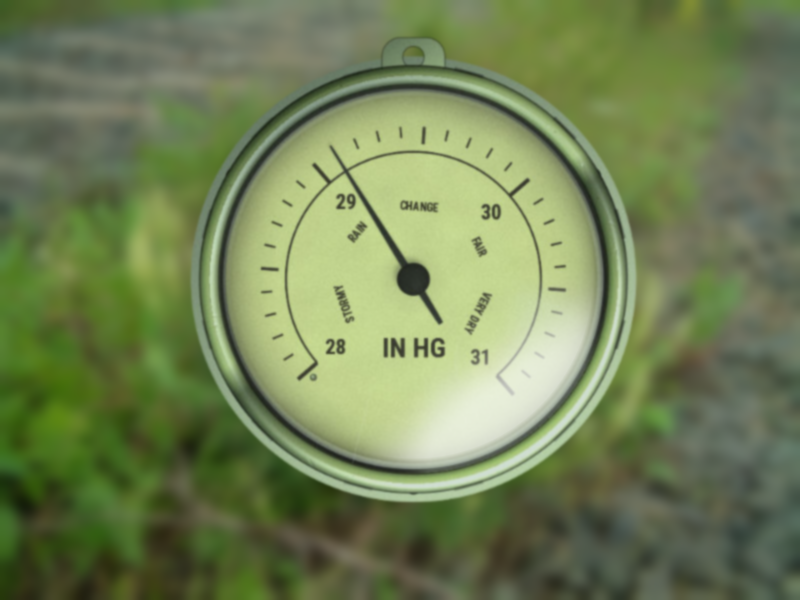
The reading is 29.1 (inHg)
